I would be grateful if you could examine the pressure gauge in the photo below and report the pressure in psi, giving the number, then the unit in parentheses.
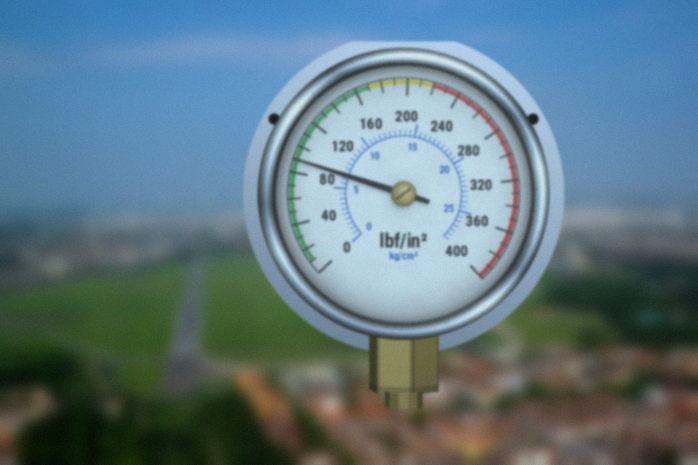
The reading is 90 (psi)
